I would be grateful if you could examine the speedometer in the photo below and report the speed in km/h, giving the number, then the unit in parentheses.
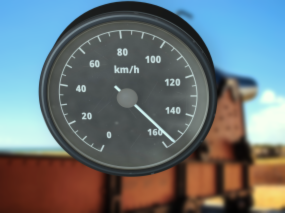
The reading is 155 (km/h)
